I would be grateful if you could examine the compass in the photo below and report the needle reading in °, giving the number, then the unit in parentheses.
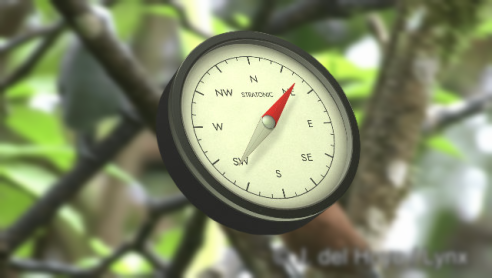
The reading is 45 (°)
